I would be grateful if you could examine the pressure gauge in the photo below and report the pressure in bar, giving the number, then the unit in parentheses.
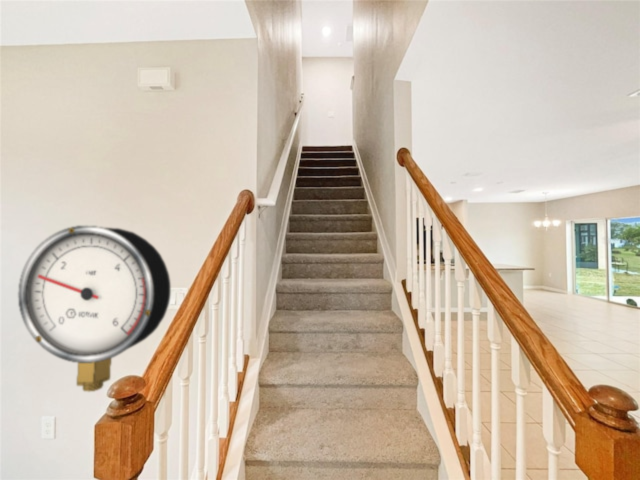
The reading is 1.4 (bar)
